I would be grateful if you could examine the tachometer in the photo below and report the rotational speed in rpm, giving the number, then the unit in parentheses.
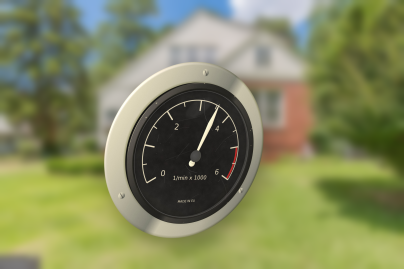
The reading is 3500 (rpm)
